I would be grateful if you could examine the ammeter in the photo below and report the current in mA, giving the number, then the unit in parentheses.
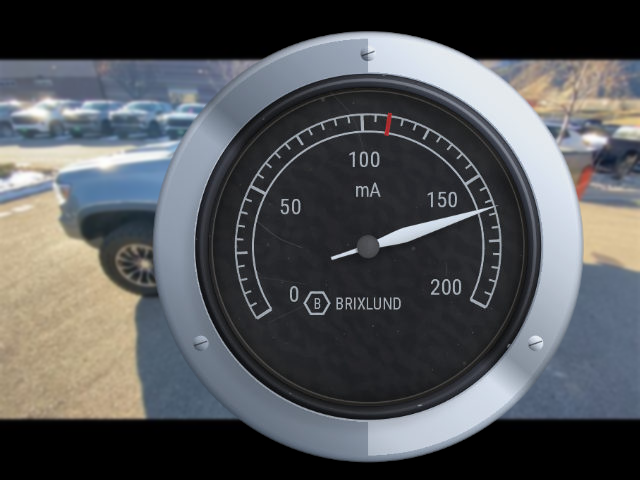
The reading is 162.5 (mA)
